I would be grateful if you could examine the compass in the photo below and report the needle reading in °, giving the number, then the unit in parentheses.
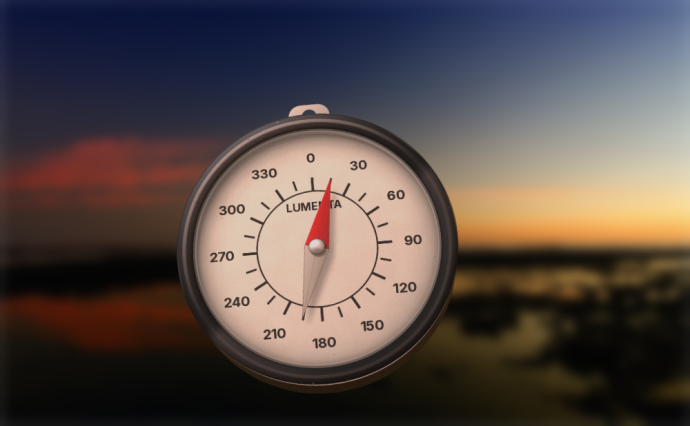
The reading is 15 (°)
